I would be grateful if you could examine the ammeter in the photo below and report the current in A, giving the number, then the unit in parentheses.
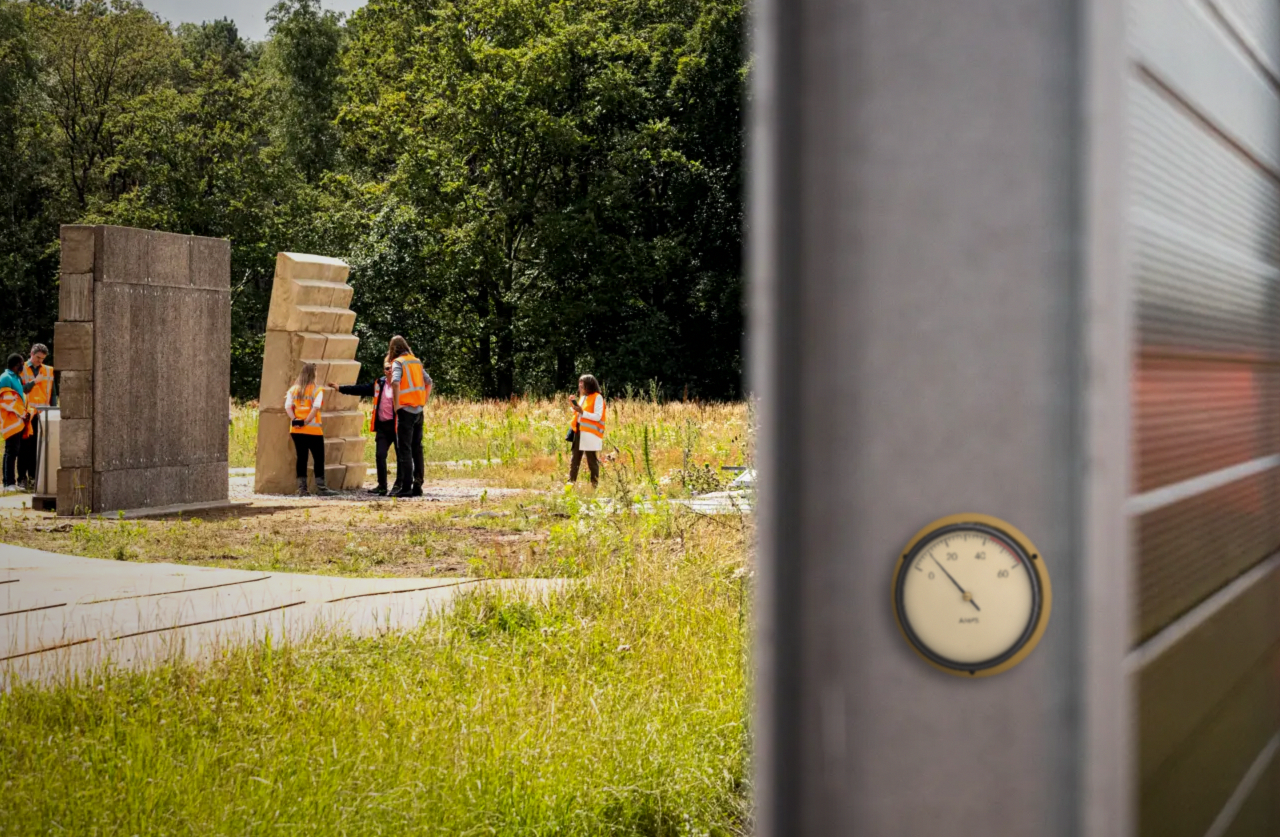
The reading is 10 (A)
